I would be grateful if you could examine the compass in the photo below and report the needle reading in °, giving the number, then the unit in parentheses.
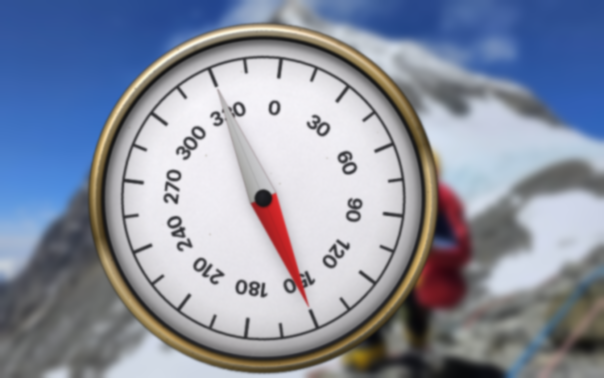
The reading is 150 (°)
